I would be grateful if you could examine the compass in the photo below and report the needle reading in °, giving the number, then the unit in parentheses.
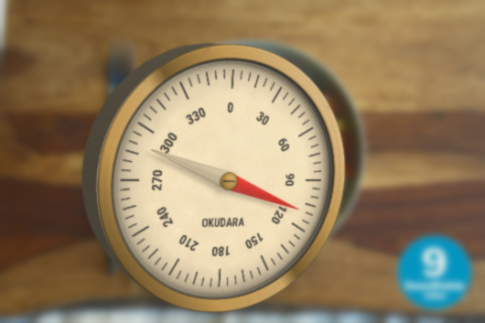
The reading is 110 (°)
